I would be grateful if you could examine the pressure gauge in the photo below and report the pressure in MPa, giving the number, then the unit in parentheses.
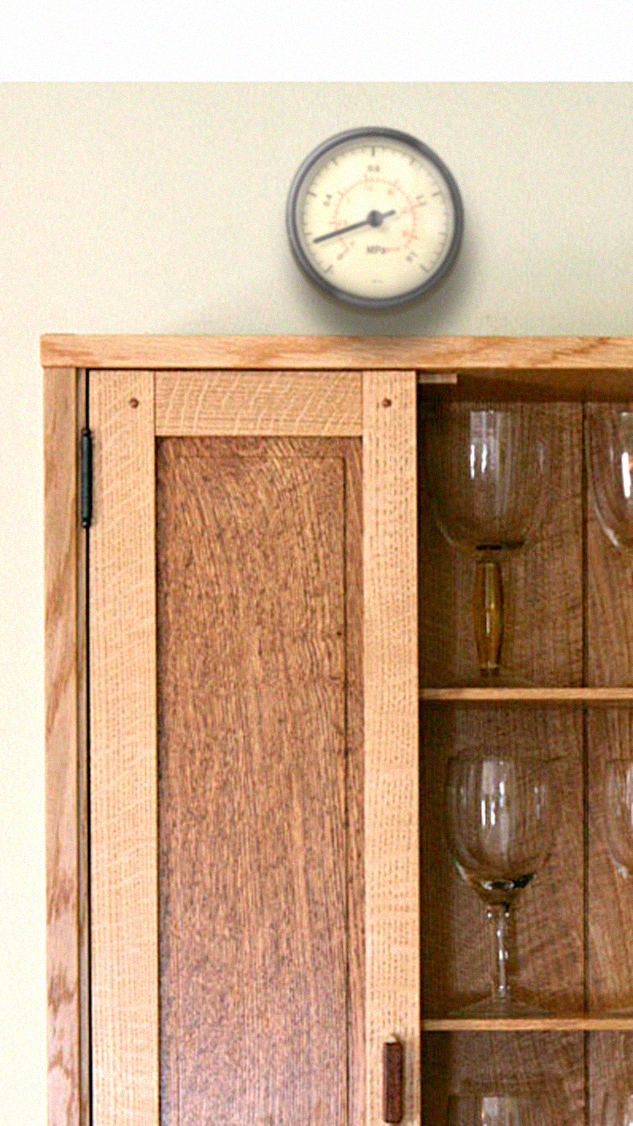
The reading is 0.15 (MPa)
